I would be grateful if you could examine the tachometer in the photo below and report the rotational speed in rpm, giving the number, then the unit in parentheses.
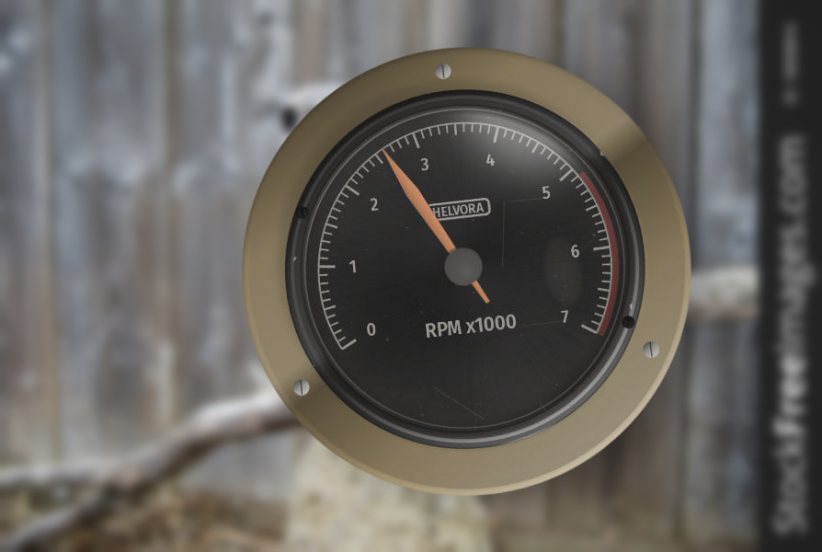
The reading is 2600 (rpm)
